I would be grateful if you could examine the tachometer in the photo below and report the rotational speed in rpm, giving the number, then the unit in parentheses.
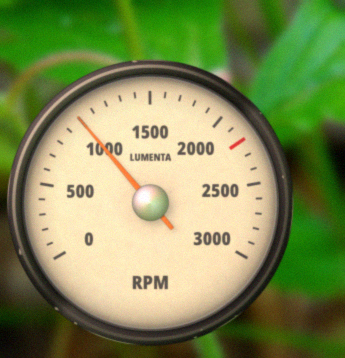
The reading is 1000 (rpm)
